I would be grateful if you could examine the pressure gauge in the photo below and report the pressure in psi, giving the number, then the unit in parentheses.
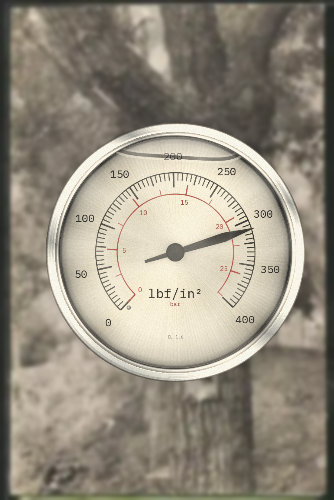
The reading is 310 (psi)
